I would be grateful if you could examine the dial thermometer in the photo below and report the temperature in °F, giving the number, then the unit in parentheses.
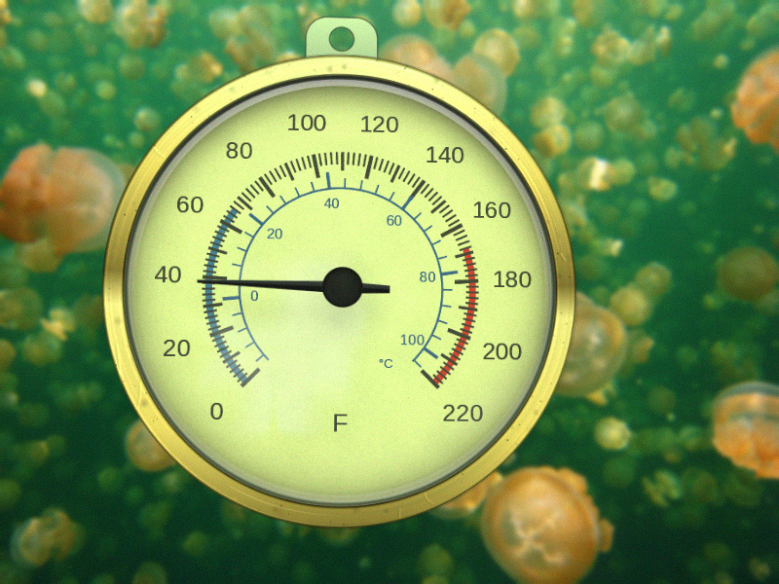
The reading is 38 (°F)
